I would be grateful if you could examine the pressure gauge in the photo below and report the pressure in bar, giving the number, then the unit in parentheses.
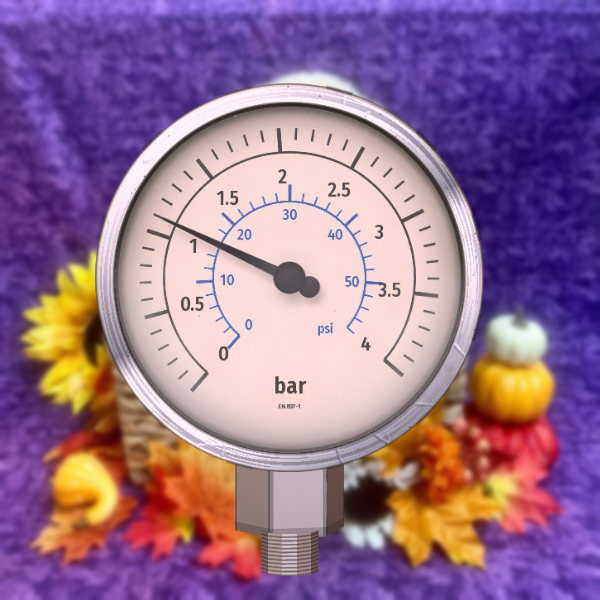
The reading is 1.1 (bar)
